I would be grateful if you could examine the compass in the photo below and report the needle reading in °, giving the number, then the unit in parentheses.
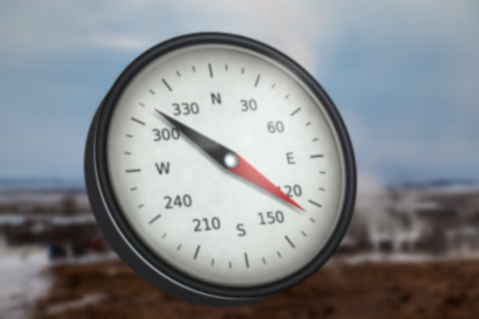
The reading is 130 (°)
